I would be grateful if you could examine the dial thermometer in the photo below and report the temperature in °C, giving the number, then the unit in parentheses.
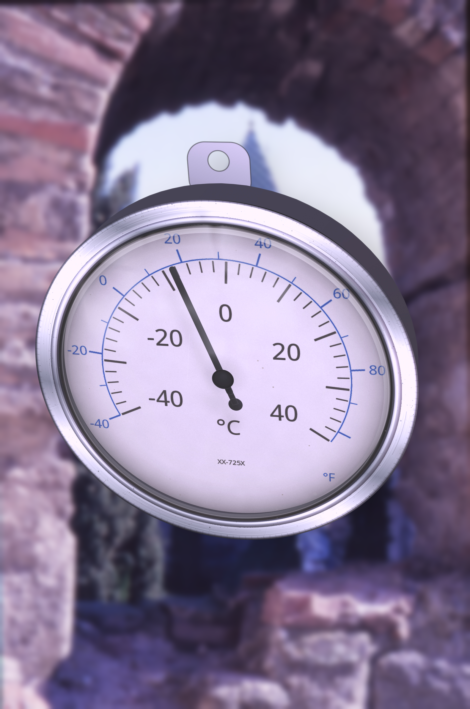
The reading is -8 (°C)
